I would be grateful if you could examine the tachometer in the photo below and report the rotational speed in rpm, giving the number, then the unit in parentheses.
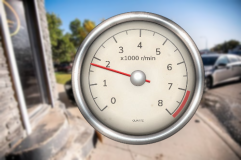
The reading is 1750 (rpm)
